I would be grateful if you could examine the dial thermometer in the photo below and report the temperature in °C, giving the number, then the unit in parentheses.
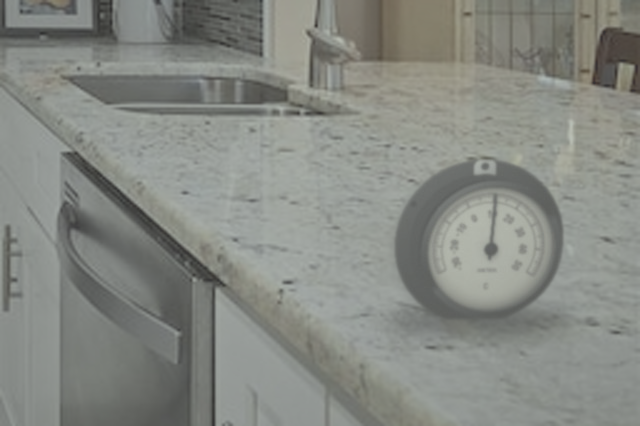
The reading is 10 (°C)
